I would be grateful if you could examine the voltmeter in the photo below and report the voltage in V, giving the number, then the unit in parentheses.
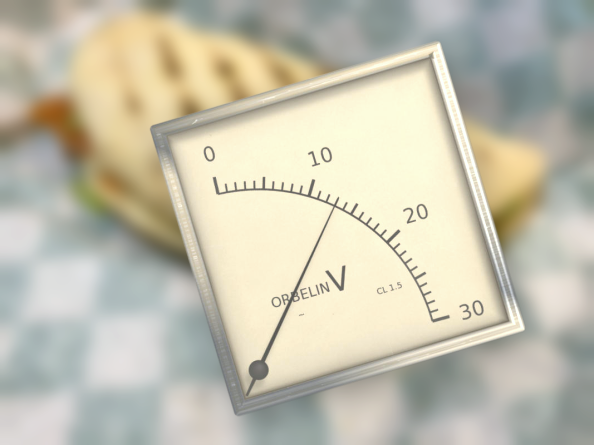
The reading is 13 (V)
